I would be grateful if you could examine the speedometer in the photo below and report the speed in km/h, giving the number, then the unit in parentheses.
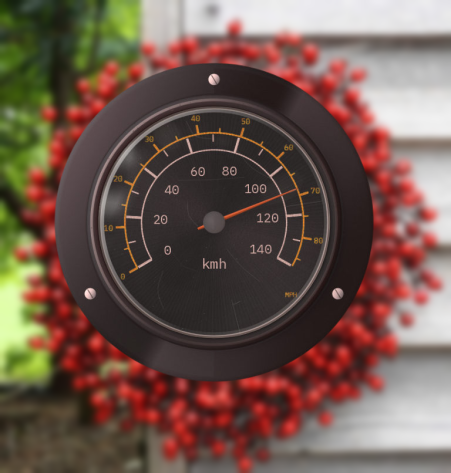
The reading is 110 (km/h)
